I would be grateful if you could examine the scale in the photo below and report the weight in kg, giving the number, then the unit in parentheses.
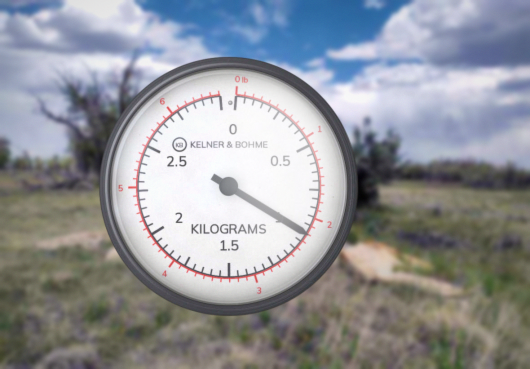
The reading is 1 (kg)
